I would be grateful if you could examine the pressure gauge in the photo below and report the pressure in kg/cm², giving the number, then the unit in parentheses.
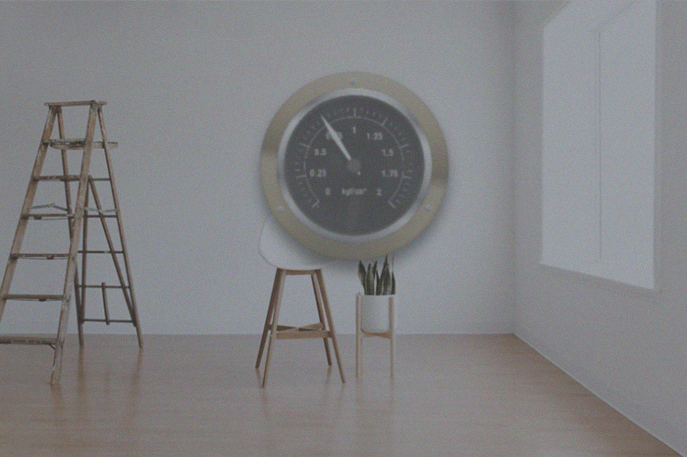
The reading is 0.75 (kg/cm²)
